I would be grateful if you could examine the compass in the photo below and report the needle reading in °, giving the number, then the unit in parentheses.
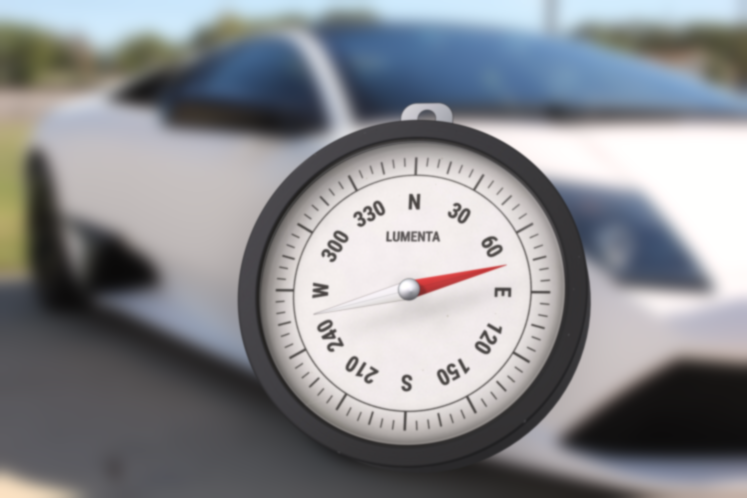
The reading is 75 (°)
